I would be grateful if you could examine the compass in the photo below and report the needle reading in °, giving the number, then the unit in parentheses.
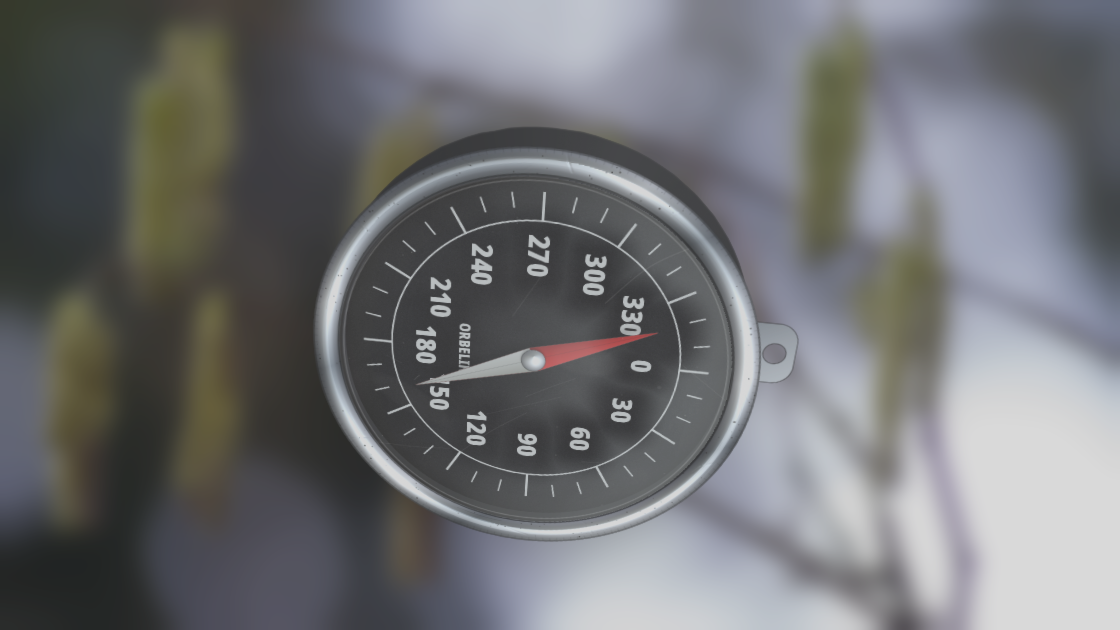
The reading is 340 (°)
